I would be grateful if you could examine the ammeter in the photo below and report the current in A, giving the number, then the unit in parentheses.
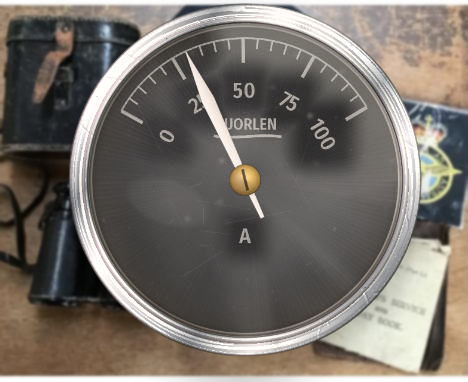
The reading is 30 (A)
